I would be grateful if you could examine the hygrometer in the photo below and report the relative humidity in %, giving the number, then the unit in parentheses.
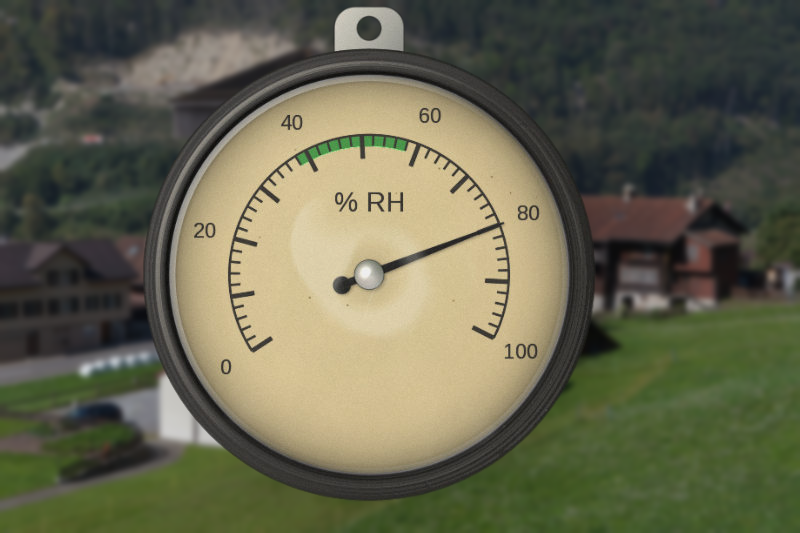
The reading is 80 (%)
